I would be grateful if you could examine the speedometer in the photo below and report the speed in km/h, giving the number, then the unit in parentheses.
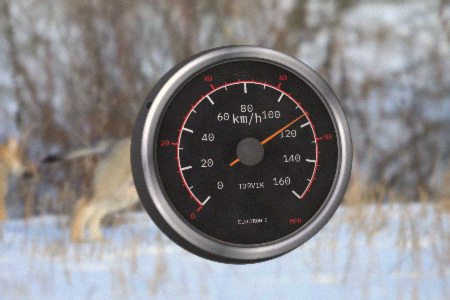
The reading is 115 (km/h)
